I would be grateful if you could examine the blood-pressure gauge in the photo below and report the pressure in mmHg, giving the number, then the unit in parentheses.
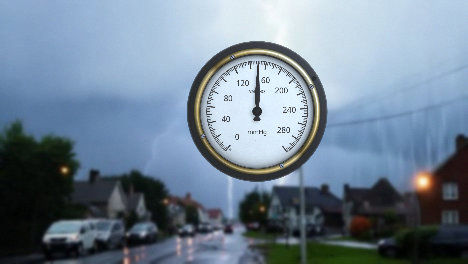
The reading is 150 (mmHg)
